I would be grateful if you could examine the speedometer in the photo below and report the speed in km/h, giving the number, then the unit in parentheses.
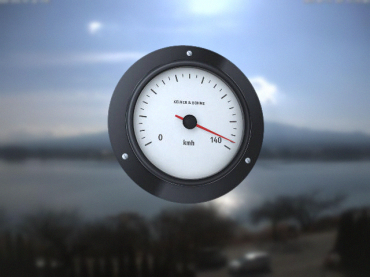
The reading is 135 (km/h)
